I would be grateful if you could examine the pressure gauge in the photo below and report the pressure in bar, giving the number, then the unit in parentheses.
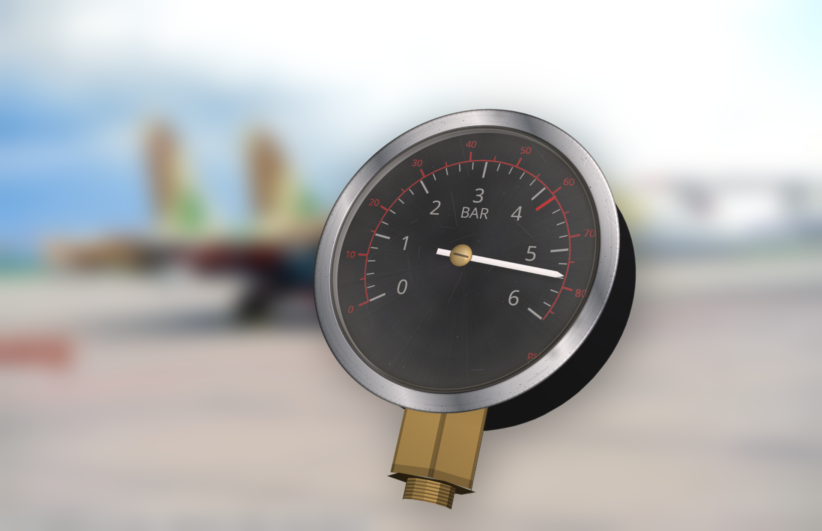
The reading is 5.4 (bar)
